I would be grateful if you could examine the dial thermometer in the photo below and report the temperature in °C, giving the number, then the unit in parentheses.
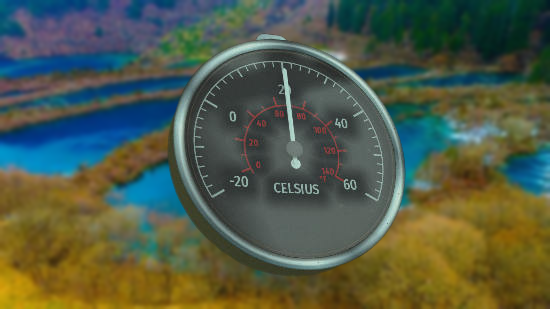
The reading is 20 (°C)
